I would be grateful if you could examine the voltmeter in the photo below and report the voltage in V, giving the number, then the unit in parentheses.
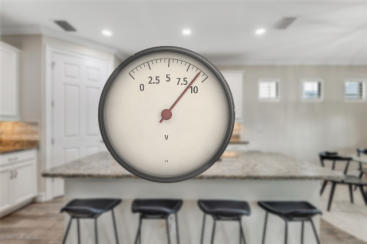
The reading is 9 (V)
